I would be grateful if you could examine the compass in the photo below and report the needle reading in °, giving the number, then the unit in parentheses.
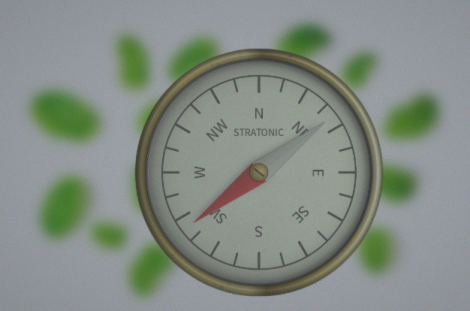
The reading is 232.5 (°)
